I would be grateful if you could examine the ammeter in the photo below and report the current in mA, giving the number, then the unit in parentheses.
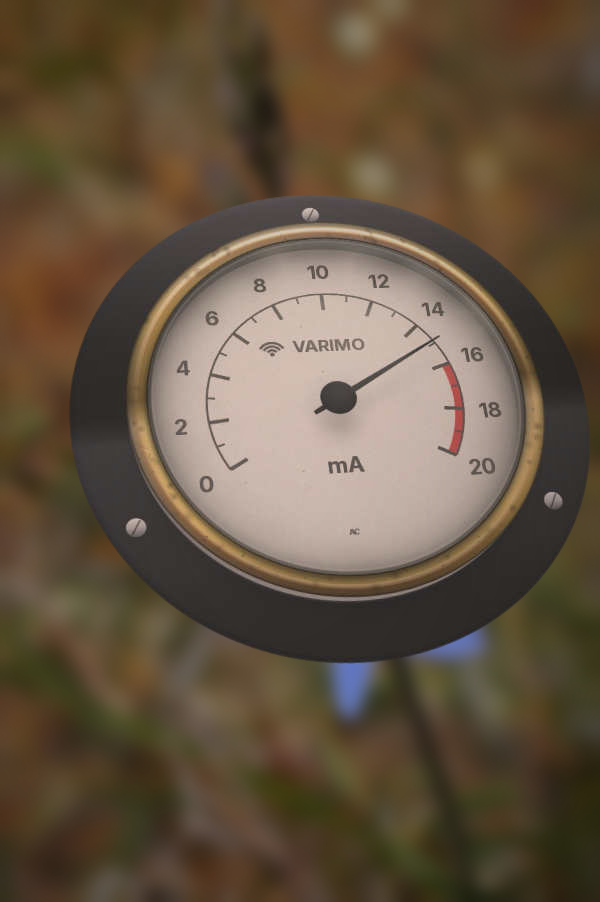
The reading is 15 (mA)
